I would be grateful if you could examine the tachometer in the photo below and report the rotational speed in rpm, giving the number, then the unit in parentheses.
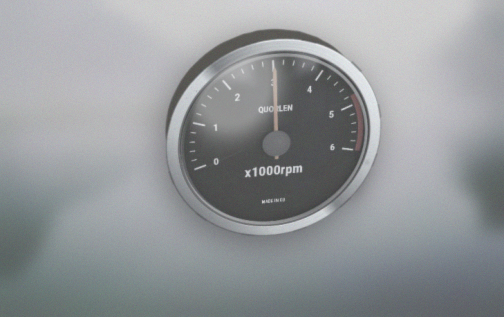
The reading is 3000 (rpm)
